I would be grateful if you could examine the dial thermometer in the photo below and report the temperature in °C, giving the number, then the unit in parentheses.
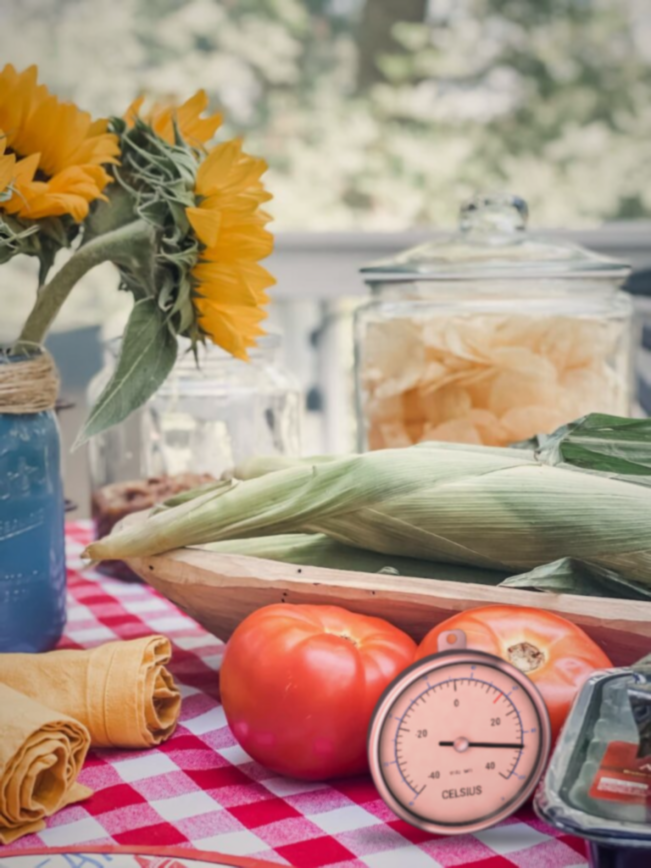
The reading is 30 (°C)
